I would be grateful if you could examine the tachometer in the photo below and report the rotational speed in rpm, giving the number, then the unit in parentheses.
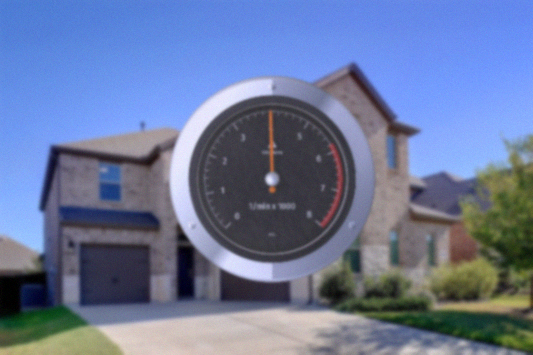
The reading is 4000 (rpm)
